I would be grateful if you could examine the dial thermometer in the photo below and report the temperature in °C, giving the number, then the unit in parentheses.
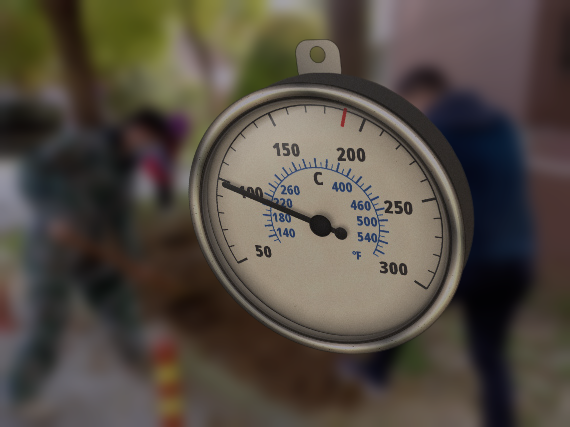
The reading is 100 (°C)
